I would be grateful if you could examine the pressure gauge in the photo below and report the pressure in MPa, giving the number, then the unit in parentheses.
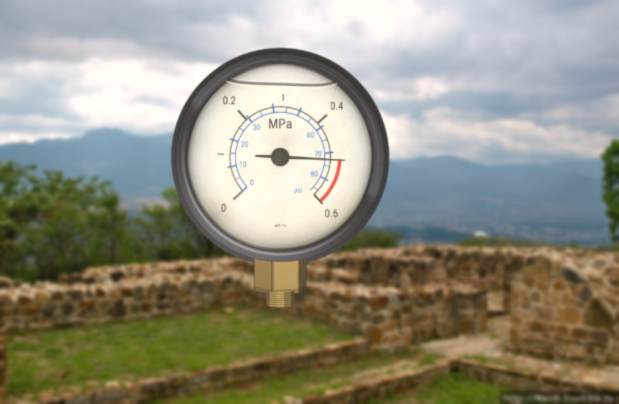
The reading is 0.5 (MPa)
